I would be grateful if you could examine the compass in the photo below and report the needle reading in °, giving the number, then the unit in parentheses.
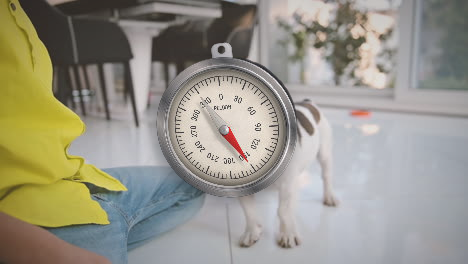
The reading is 150 (°)
